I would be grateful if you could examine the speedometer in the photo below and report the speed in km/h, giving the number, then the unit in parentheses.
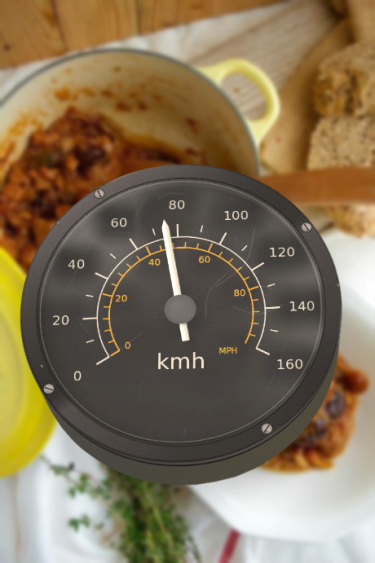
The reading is 75 (km/h)
